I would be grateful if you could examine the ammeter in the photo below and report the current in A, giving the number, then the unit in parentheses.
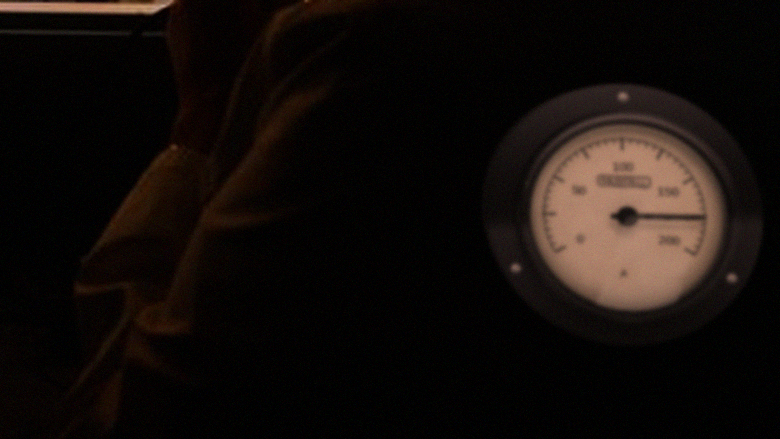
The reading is 175 (A)
